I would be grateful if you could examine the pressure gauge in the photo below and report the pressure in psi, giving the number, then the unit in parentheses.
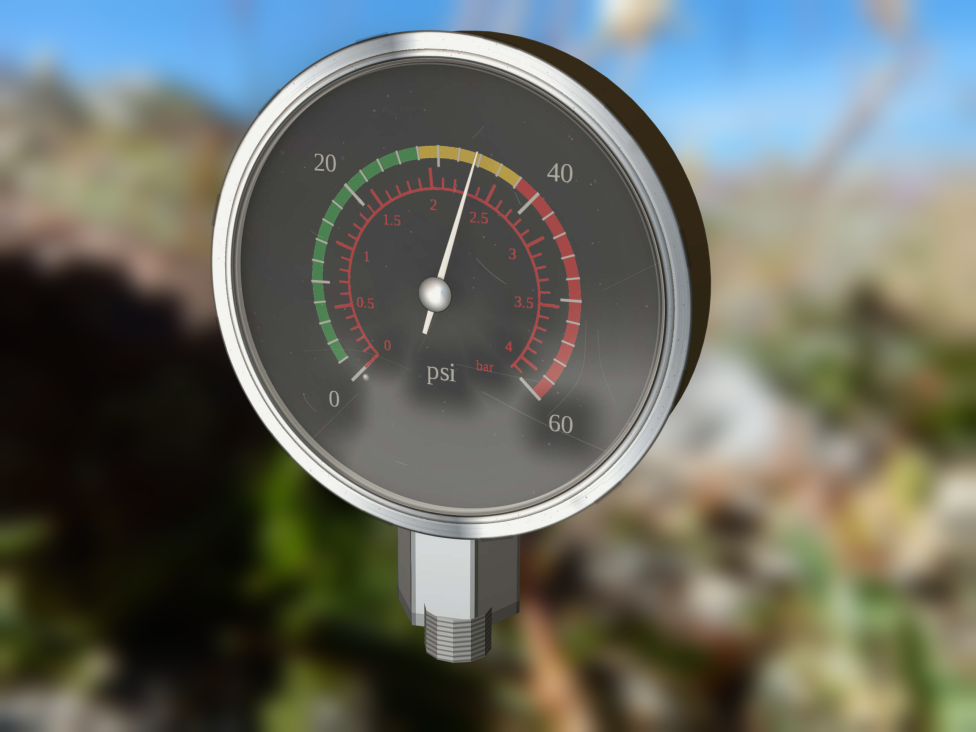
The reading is 34 (psi)
